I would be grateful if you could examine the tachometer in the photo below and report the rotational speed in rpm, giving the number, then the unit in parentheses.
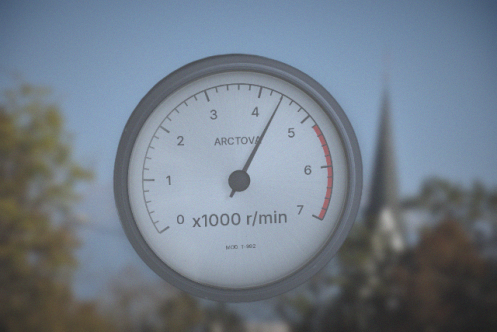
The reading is 4400 (rpm)
